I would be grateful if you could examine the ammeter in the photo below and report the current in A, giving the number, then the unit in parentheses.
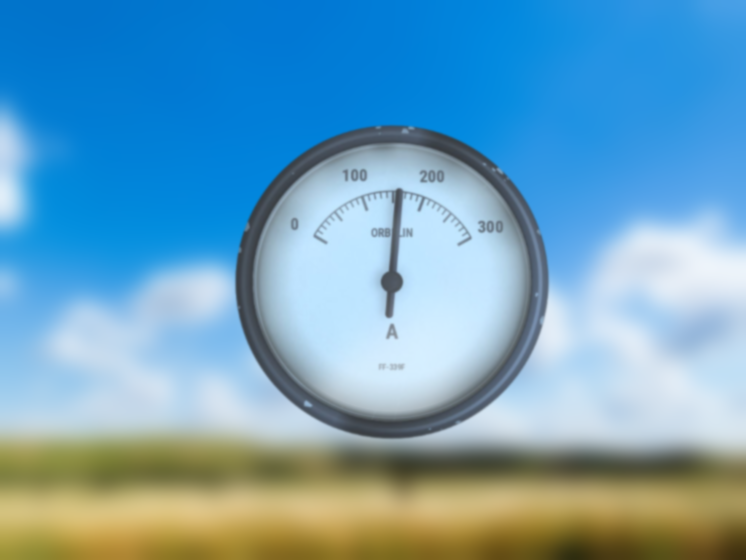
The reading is 160 (A)
